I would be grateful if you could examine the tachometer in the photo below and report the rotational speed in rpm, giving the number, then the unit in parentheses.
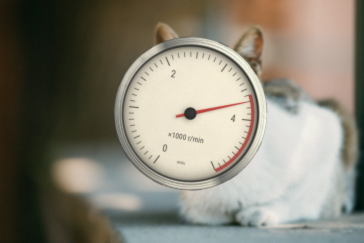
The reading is 3700 (rpm)
